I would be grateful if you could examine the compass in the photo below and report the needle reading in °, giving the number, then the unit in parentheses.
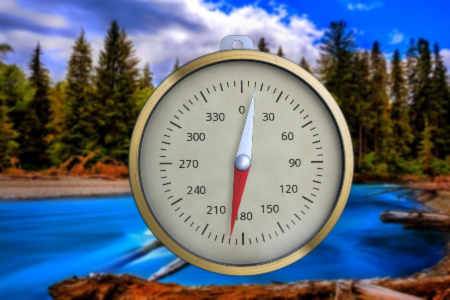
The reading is 190 (°)
